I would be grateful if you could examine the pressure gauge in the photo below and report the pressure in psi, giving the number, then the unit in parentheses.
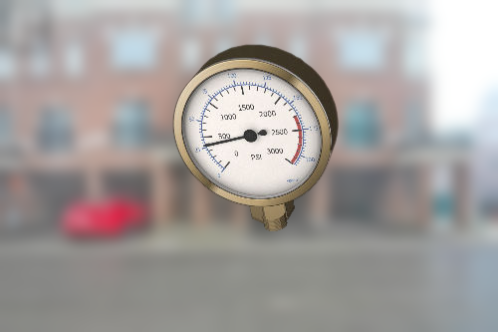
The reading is 400 (psi)
